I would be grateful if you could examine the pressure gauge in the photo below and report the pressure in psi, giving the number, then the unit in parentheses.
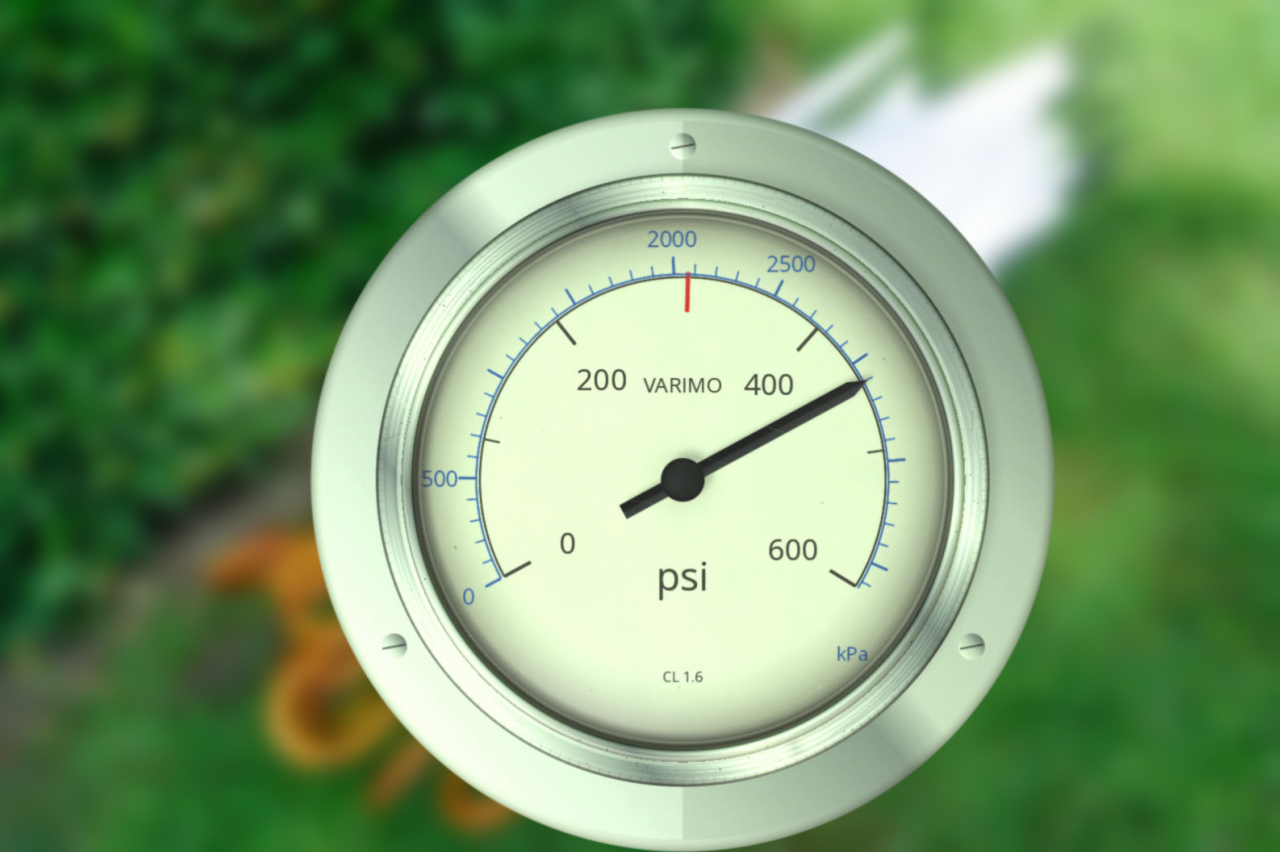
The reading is 450 (psi)
